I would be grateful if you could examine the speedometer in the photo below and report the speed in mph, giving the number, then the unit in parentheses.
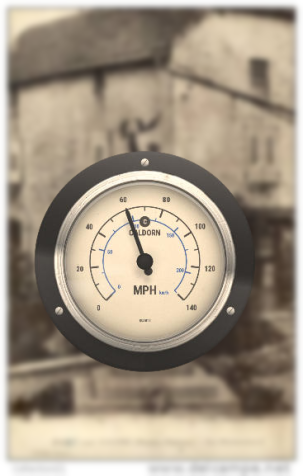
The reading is 60 (mph)
